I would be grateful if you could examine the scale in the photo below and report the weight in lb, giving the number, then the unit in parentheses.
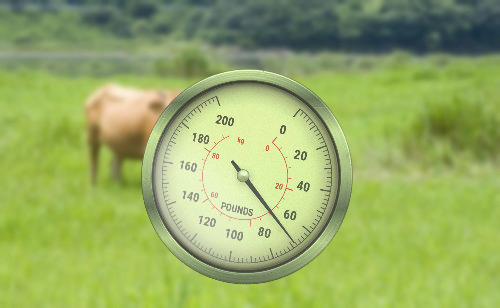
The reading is 68 (lb)
